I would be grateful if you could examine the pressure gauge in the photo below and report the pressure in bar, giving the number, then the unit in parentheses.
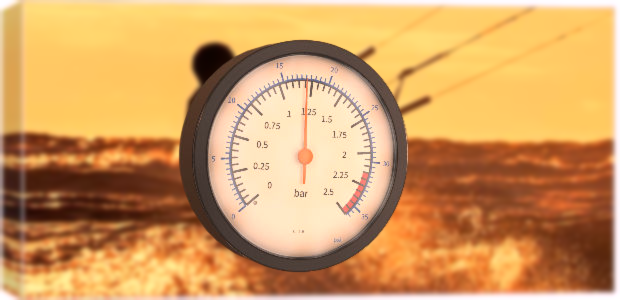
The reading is 1.2 (bar)
